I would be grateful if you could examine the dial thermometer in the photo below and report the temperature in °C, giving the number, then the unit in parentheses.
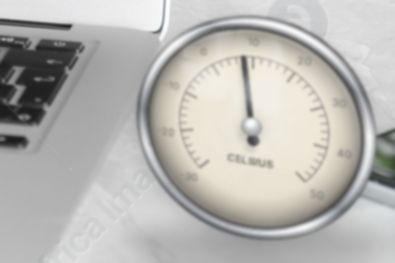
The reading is 8 (°C)
